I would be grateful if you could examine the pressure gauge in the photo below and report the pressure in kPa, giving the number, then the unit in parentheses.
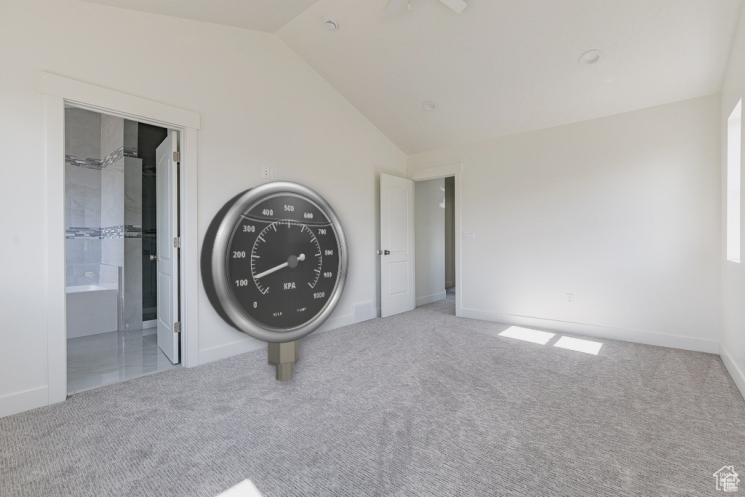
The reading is 100 (kPa)
